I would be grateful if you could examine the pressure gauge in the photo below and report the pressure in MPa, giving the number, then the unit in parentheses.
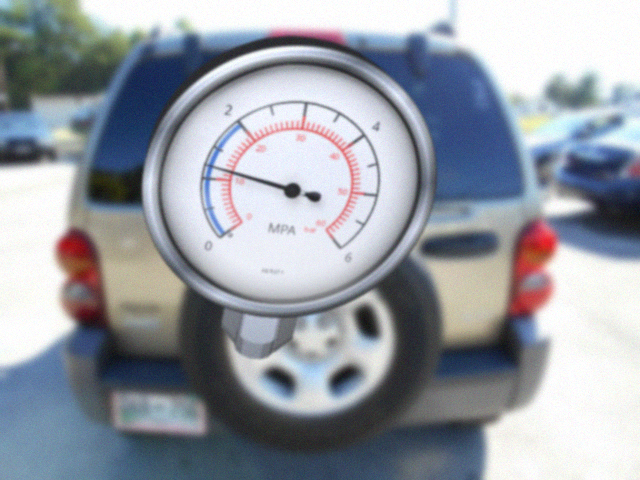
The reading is 1.25 (MPa)
